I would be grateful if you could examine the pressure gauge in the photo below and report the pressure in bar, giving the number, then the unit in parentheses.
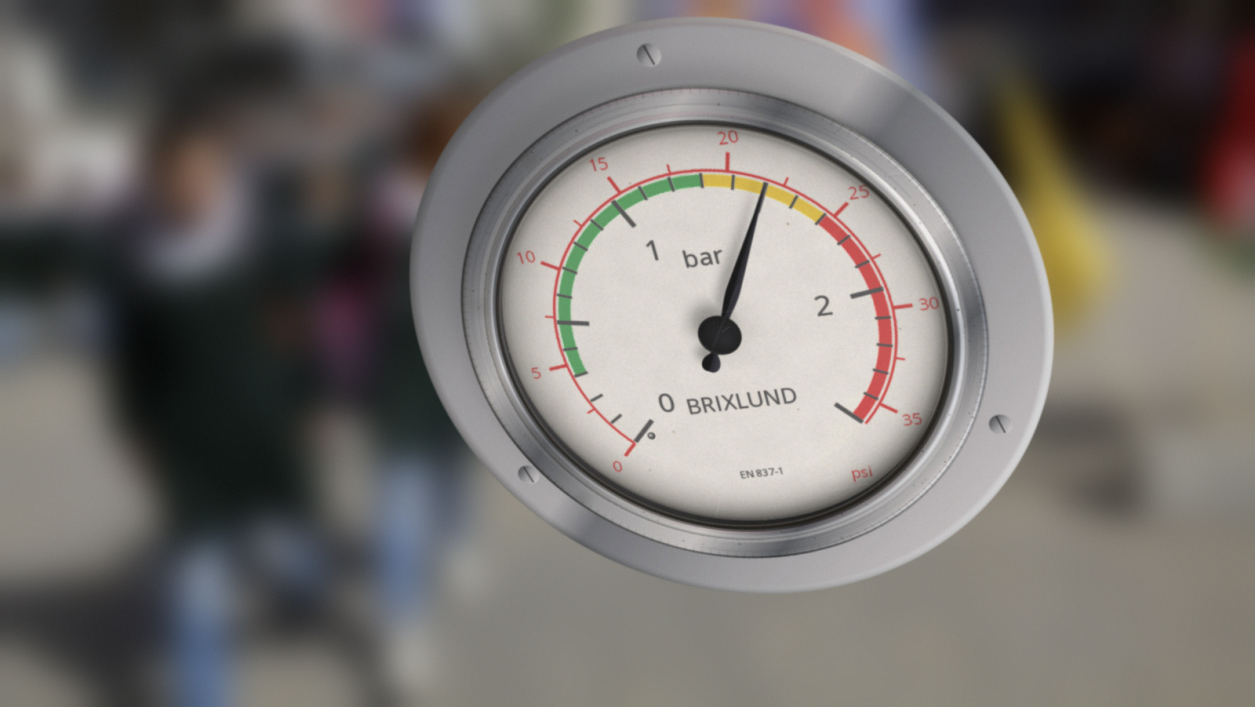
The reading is 1.5 (bar)
